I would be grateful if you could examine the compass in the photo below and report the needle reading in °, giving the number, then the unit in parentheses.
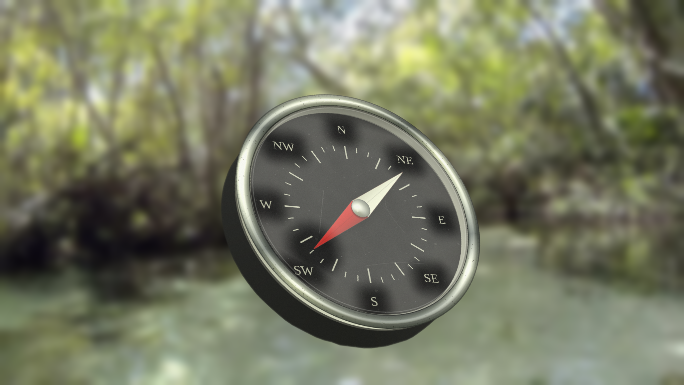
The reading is 230 (°)
